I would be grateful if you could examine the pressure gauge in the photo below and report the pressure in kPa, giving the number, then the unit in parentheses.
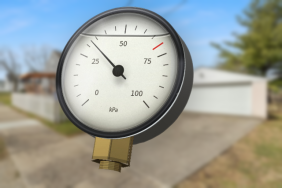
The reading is 32.5 (kPa)
